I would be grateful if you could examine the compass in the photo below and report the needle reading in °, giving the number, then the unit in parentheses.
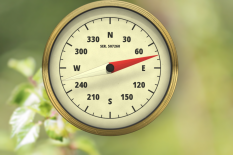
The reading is 75 (°)
